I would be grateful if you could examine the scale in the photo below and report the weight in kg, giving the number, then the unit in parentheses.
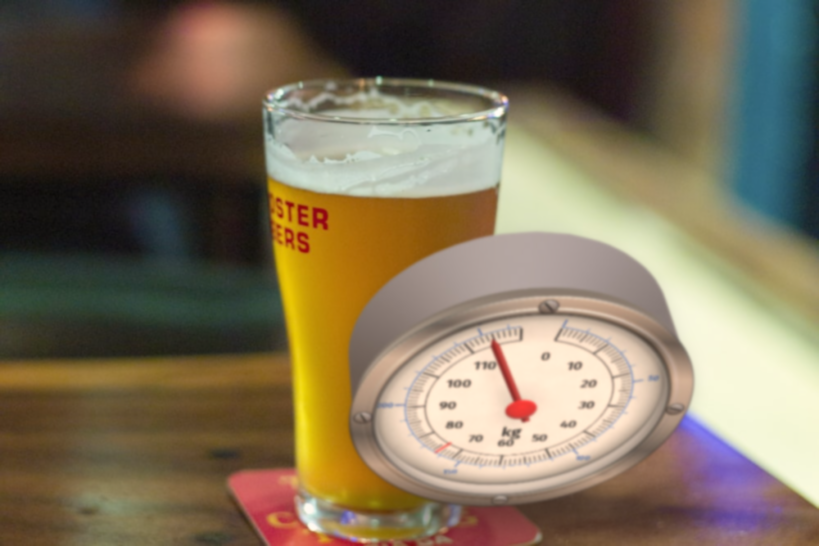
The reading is 115 (kg)
